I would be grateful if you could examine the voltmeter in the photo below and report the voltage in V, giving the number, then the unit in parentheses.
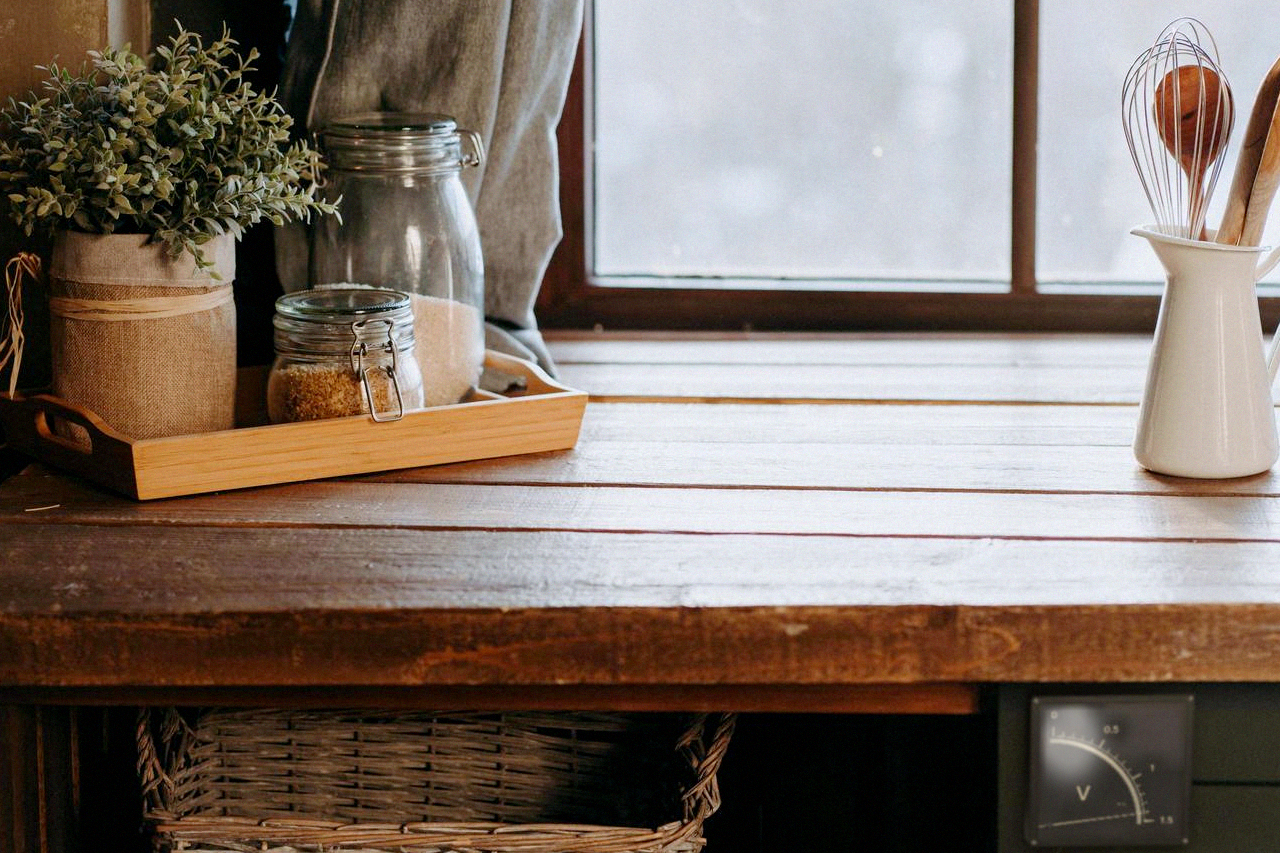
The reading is 1.4 (V)
